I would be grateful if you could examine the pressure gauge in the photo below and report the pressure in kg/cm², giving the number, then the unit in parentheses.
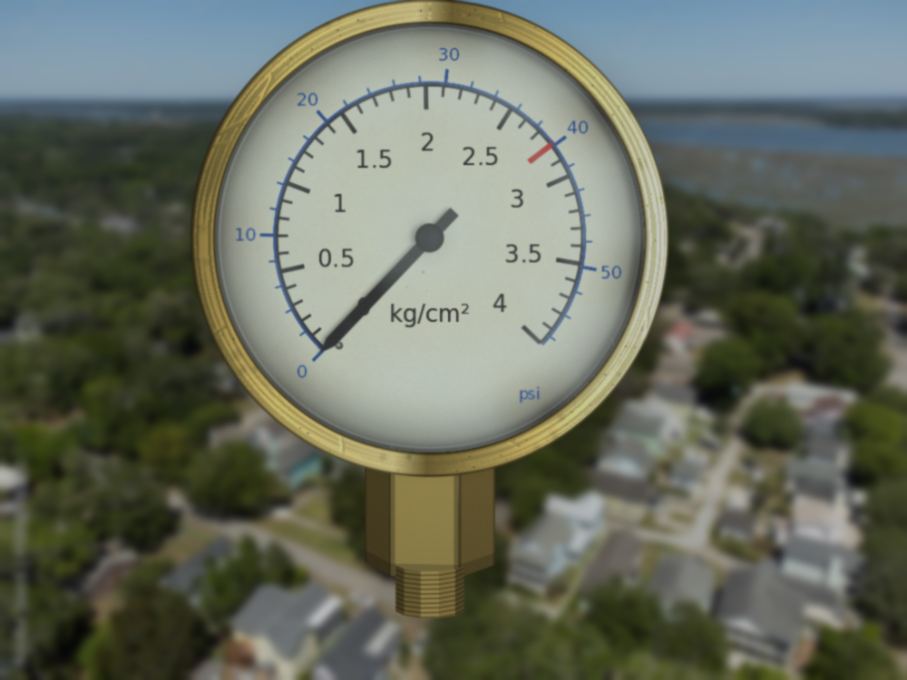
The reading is 0 (kg/cm²)
